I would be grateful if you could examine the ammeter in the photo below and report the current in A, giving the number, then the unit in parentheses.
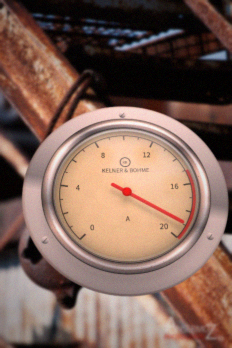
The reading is 19 (A)
